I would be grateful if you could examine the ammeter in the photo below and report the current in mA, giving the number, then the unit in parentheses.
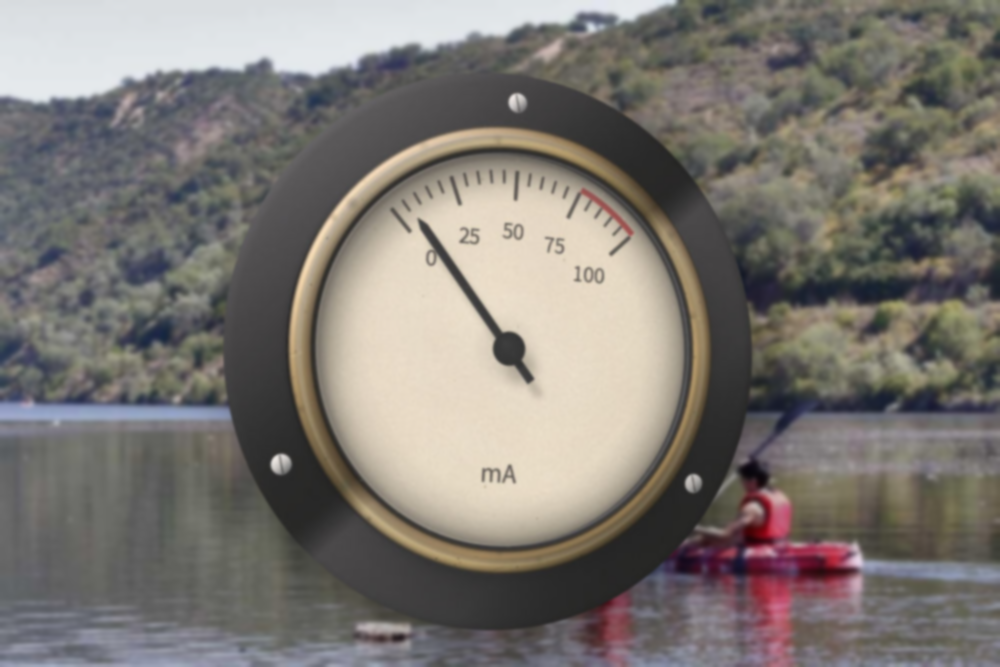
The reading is 5 (mA)
